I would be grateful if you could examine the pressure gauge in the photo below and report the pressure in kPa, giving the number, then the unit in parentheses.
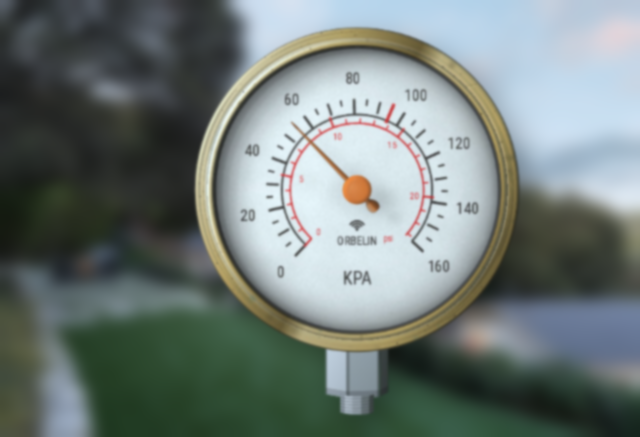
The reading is 55 (kPa)
